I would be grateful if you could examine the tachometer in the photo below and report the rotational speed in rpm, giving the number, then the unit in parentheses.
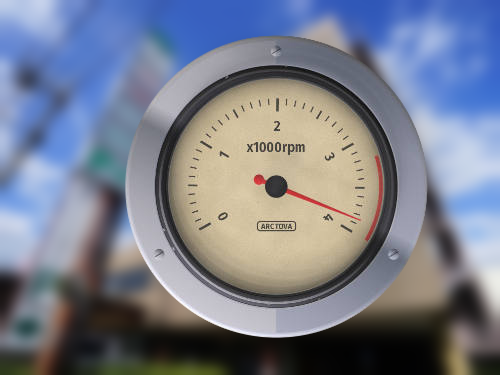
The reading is 3850 (rpm)
